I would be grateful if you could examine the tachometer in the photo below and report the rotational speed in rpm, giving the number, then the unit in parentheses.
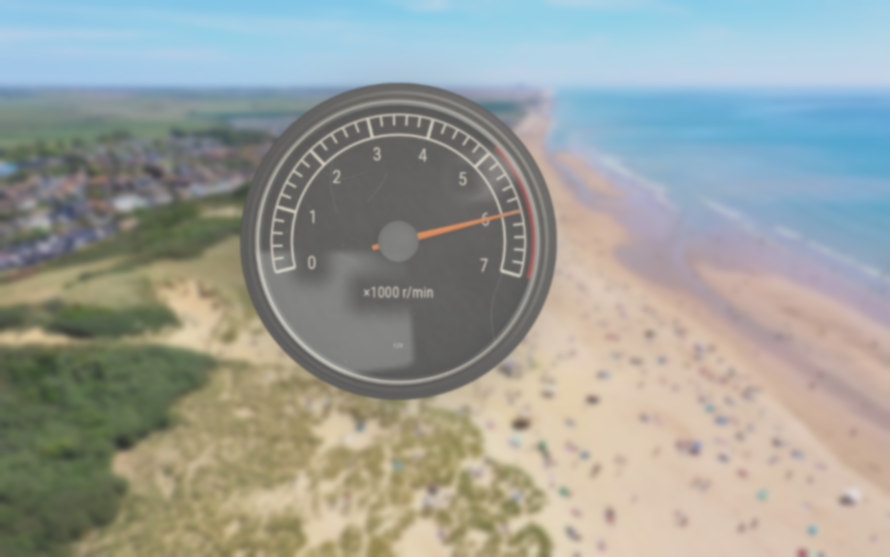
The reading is 6000 (rpm)
